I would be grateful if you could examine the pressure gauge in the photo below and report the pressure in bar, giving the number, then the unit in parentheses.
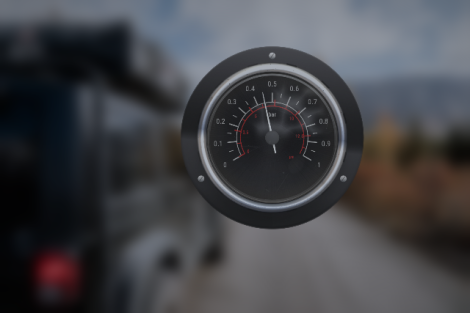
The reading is 0.45 (bar)
